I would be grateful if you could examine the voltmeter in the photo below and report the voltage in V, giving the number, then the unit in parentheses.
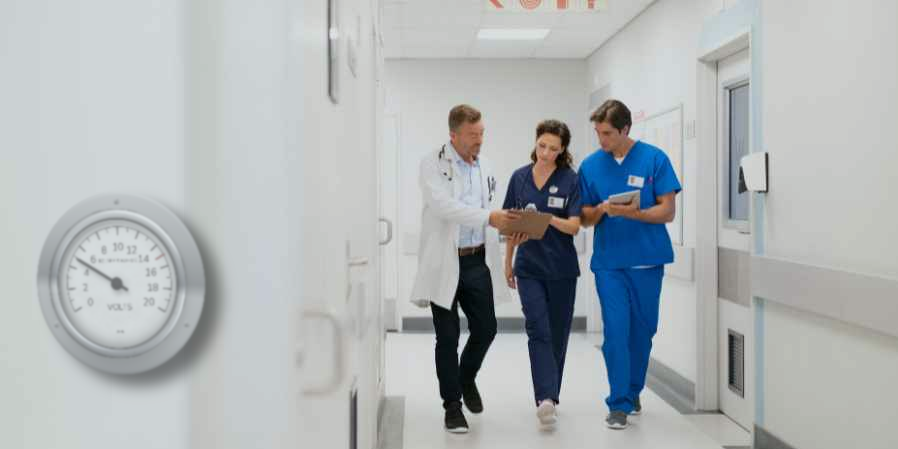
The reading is 5 (V)
